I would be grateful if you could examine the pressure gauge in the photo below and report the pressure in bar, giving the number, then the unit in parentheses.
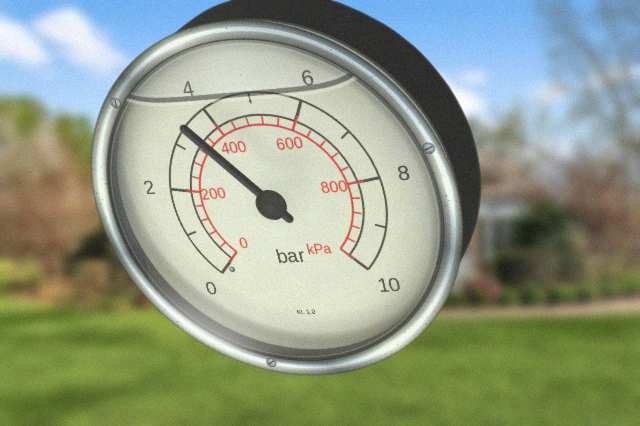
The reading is 3.5 (bar)
